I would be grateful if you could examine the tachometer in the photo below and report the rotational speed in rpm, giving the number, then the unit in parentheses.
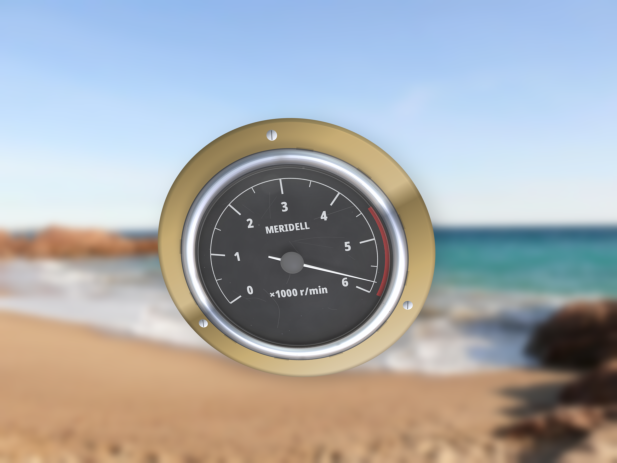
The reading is 5750 (rpm)
